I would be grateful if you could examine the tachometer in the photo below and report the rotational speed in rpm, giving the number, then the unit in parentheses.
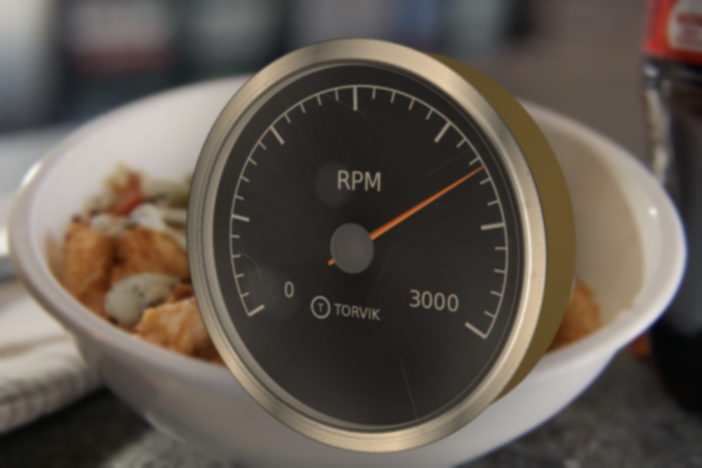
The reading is 2250 (rpm)
